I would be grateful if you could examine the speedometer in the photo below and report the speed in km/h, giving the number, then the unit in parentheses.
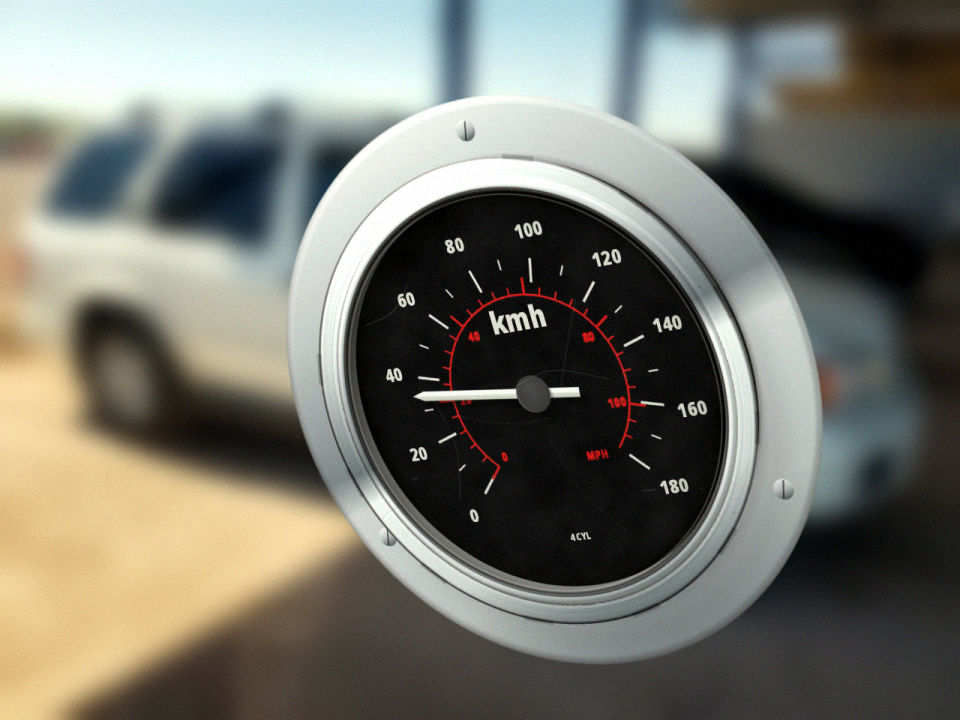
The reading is 35 (km/h)
